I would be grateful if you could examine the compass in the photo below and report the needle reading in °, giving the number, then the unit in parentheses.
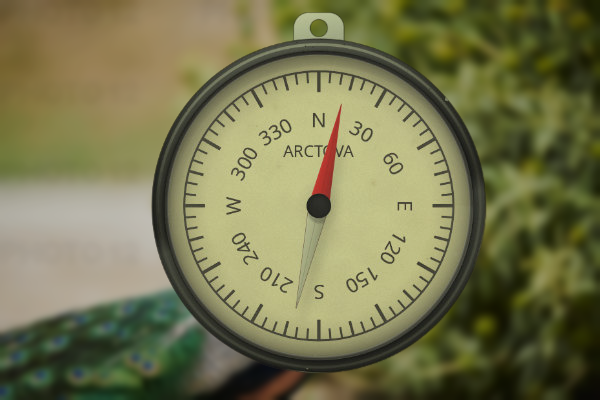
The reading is 12.5 (°)
